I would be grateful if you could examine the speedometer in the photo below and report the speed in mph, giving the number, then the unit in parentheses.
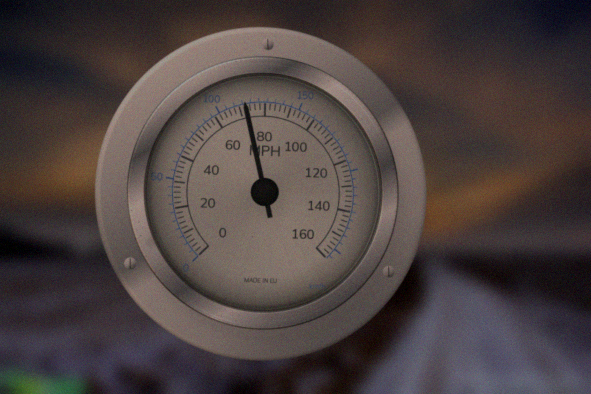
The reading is 72 (mph)
